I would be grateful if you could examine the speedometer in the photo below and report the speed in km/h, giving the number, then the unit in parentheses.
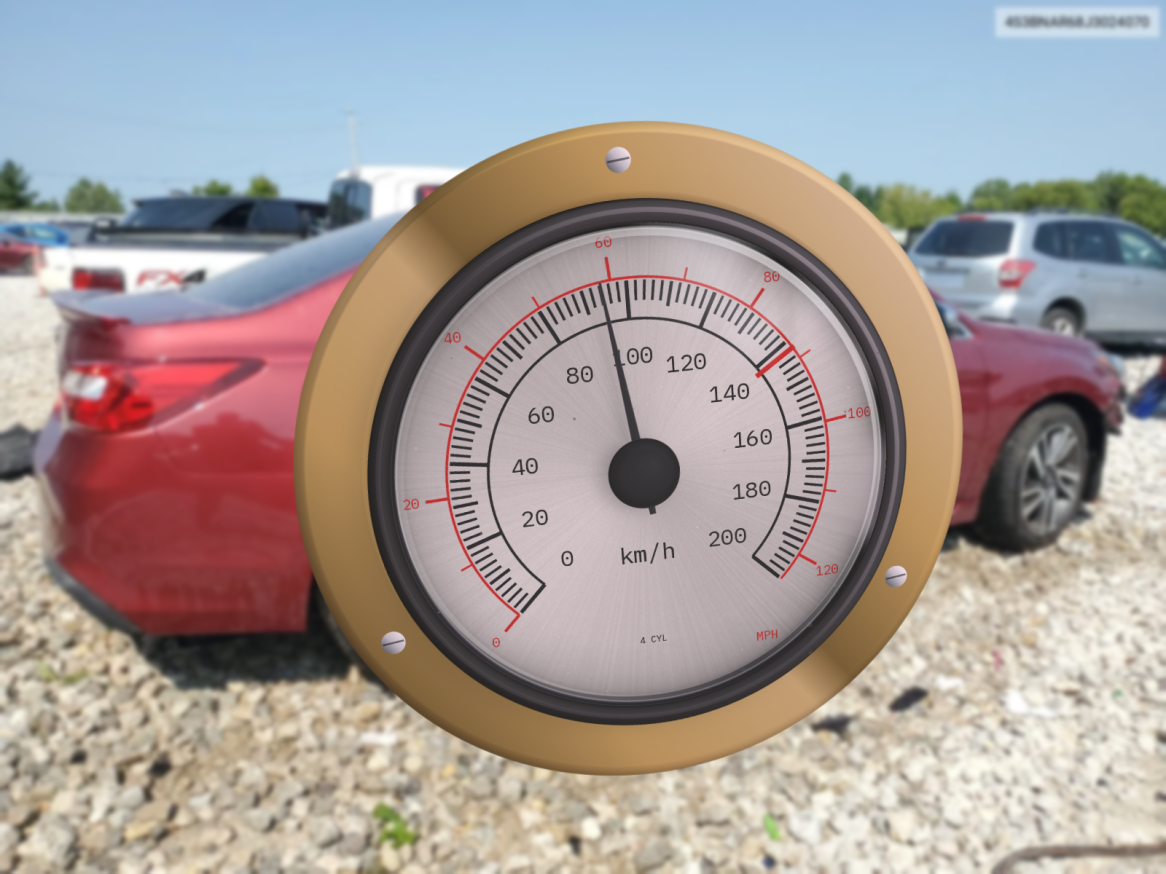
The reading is 94 (km/h)
